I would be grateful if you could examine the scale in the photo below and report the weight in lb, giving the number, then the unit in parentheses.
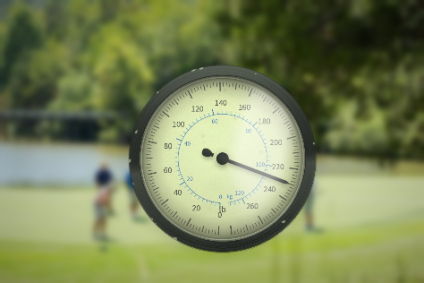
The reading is 230 (lb)
